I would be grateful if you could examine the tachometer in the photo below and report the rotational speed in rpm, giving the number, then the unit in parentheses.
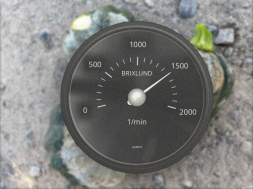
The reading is 1500 (rpm)
